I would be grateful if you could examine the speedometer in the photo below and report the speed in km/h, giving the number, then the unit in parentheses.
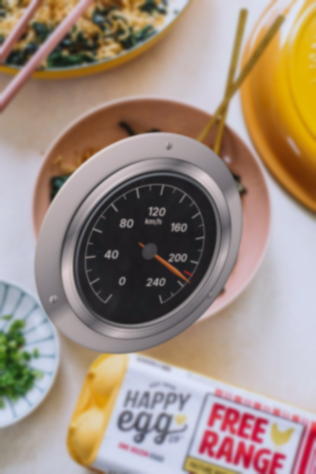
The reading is 215 (km/h)
